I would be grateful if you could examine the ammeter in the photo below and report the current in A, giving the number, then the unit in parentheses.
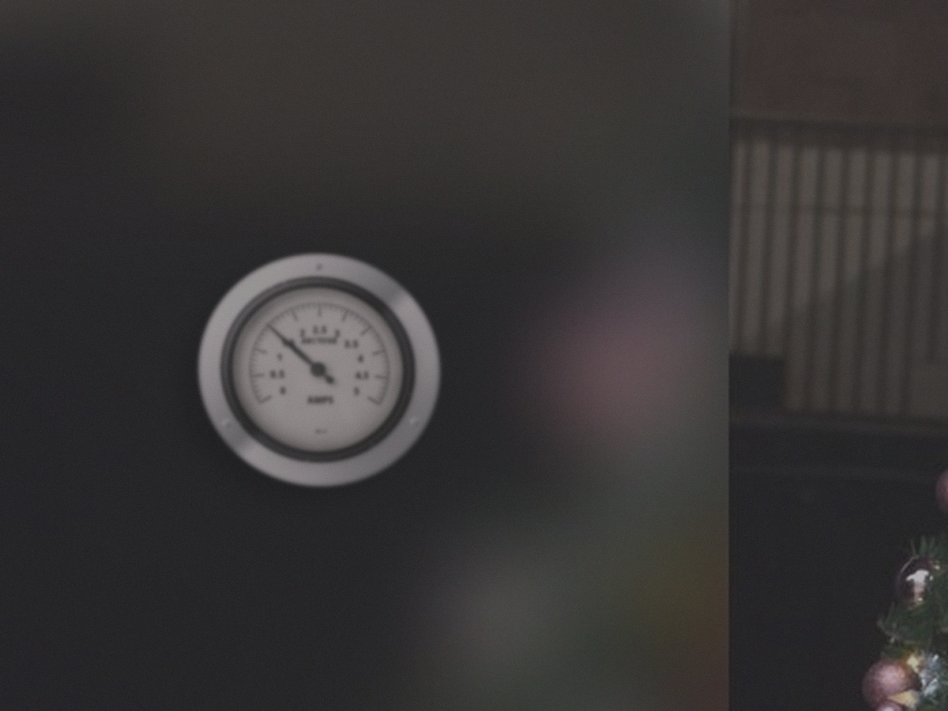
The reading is 1.5 (A)
